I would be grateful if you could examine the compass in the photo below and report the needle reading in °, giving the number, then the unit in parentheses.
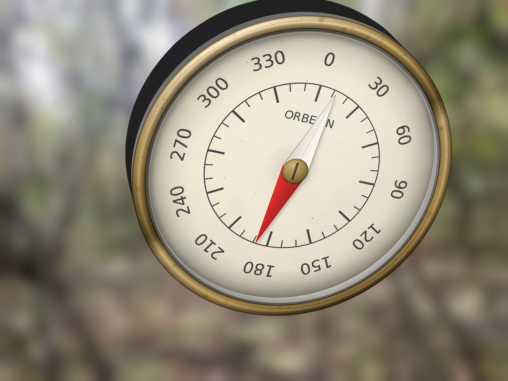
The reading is 190 (°)
